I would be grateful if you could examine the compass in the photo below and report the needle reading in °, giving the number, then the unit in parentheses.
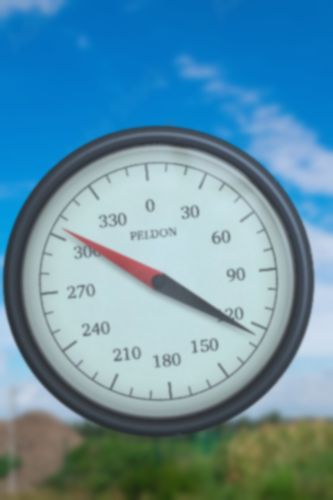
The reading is 305 (°)
